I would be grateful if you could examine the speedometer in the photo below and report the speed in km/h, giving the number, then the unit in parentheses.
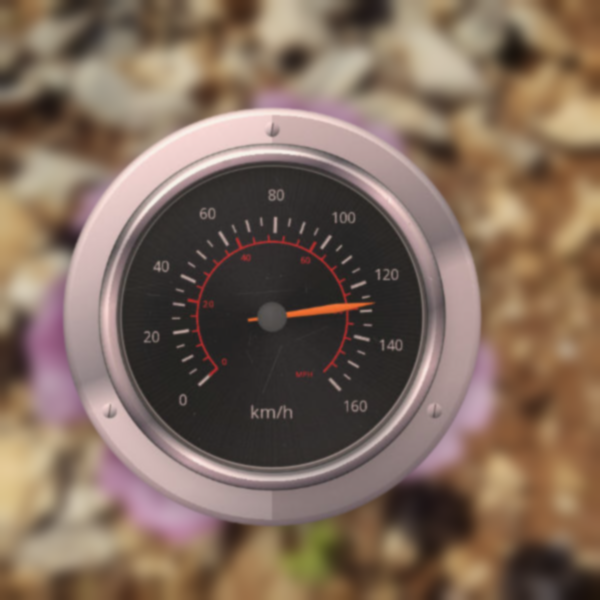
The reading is 127.5 (km/h)
